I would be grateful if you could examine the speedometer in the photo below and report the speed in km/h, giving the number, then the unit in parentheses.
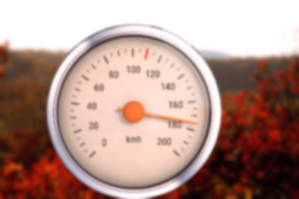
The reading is 175 (km/h)
